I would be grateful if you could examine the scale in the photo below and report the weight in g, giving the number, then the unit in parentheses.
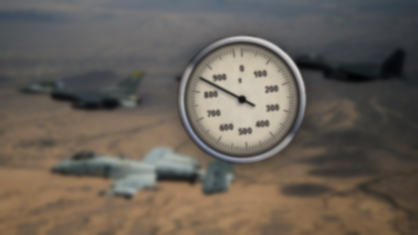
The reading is 850 (g)
